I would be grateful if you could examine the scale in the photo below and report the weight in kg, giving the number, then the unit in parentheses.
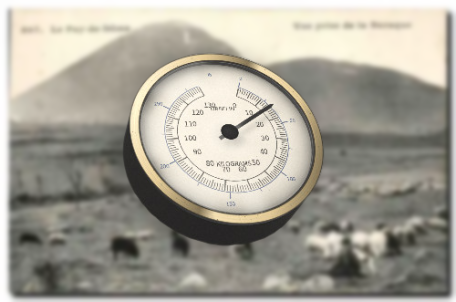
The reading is 15 (kg)
